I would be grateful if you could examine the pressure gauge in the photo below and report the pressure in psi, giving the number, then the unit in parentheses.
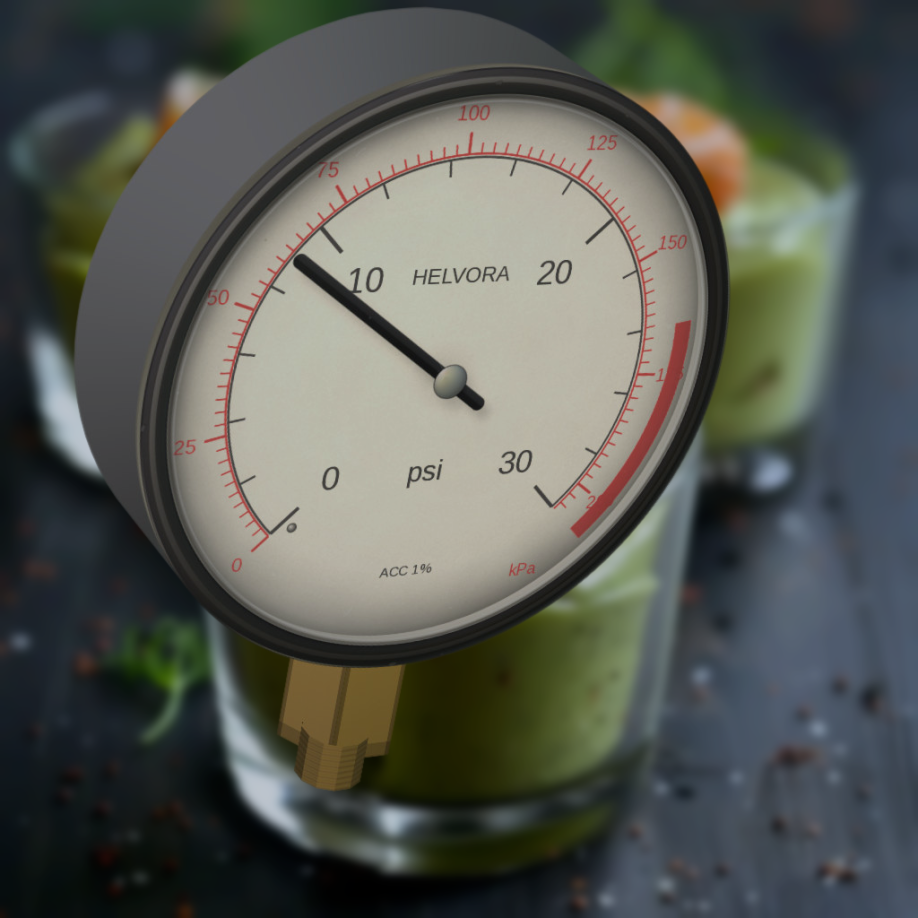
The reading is 9 (psi)
